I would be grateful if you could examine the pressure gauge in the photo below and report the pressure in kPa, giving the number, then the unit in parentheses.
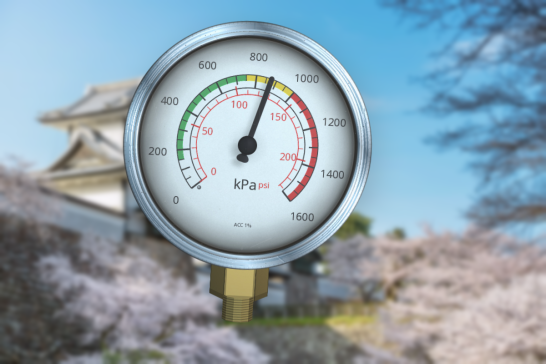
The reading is 875 (kPa)
